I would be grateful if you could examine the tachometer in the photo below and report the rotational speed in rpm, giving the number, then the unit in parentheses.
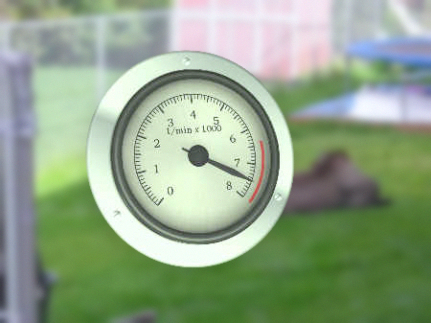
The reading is 7500 (rpm)
